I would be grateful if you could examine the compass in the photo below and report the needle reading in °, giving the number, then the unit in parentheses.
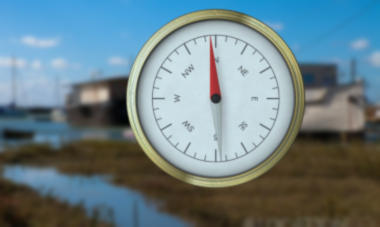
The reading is 355 (°)
